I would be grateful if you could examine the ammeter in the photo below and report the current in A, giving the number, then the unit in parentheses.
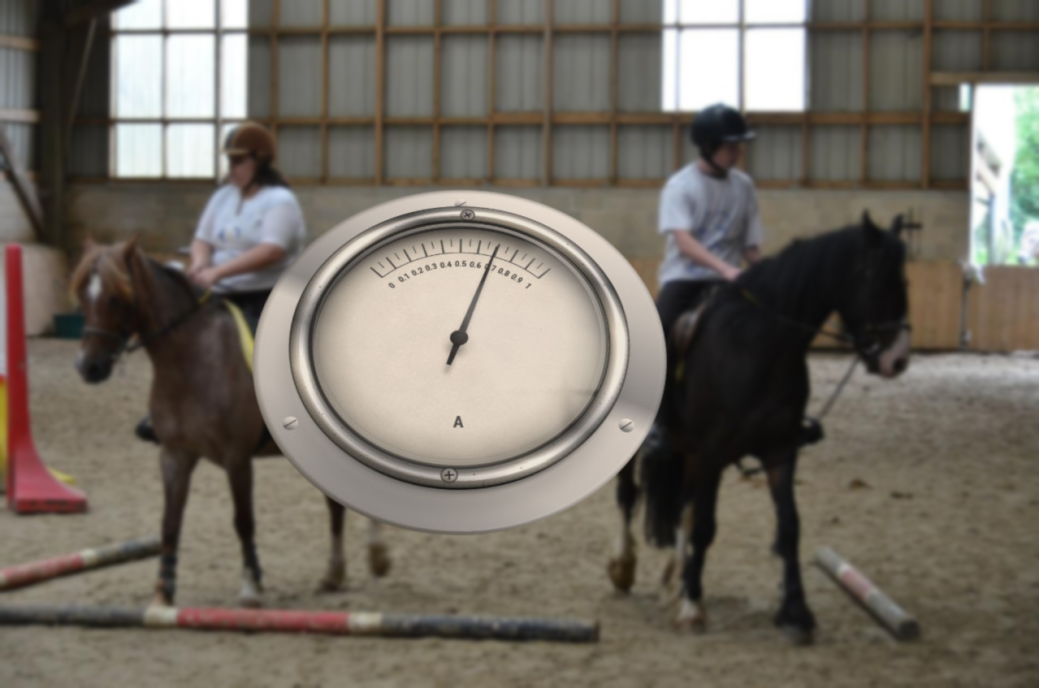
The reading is 0.7 (A)
